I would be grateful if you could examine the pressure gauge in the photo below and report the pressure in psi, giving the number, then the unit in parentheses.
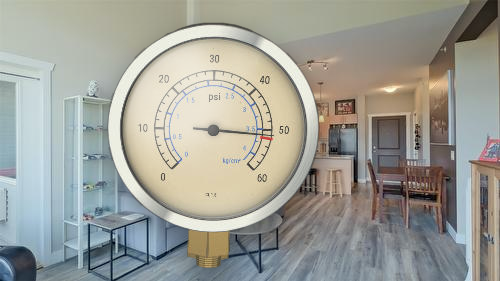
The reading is 51 (psi)
